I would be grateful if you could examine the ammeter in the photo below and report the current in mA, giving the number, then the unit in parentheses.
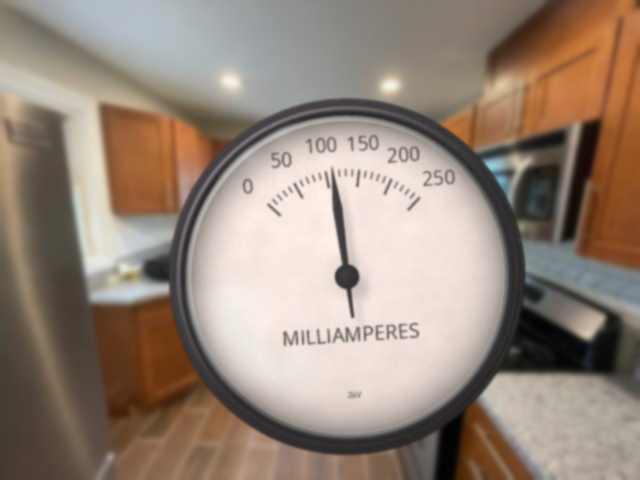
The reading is 110 (mA)
